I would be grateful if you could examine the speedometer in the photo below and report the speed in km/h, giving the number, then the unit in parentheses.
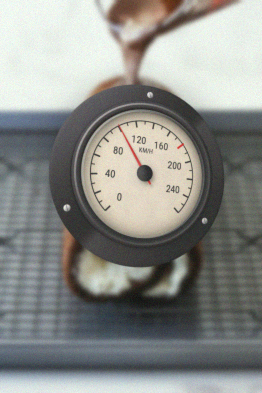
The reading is 100 (km/h)
